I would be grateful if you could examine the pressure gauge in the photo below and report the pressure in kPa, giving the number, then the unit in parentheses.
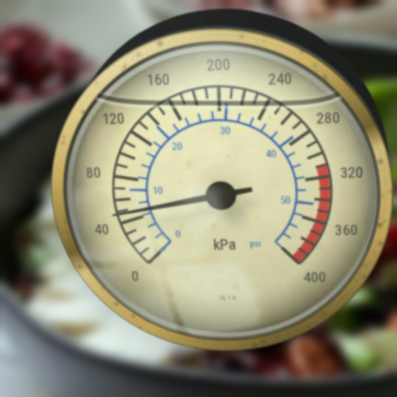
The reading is 50 (kPa)
